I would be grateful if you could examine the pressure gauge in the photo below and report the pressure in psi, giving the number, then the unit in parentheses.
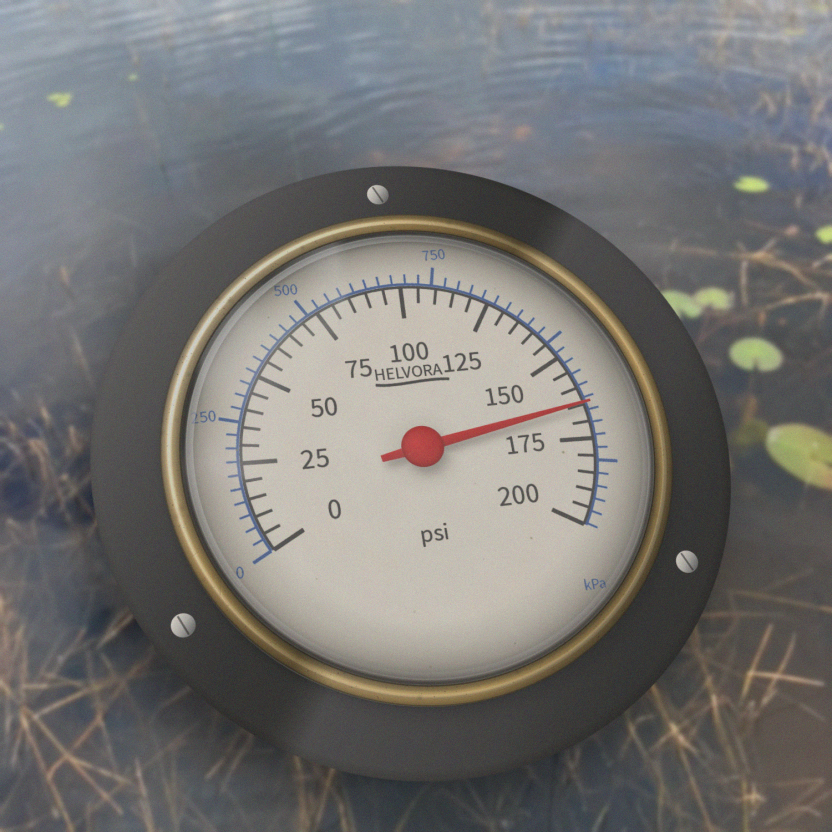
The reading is 165 (psi)
